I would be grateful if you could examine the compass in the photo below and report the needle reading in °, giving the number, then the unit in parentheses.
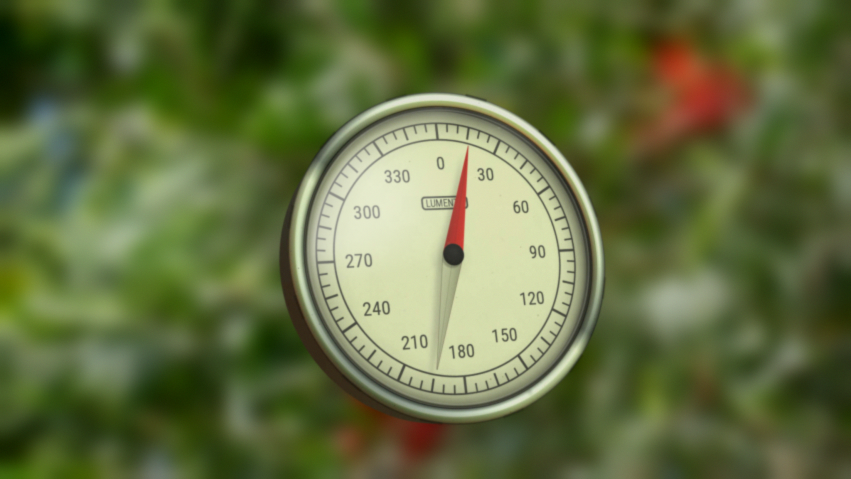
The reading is 15 (°)
